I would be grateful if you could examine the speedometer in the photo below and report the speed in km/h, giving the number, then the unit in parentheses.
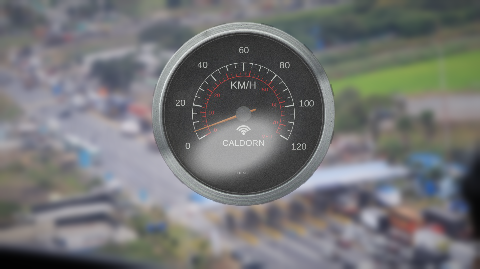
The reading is 5 (km/h)
